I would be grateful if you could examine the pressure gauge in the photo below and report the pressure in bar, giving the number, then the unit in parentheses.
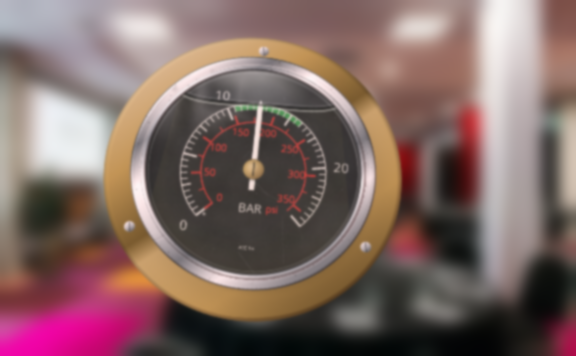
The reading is 12.5 (bar)
